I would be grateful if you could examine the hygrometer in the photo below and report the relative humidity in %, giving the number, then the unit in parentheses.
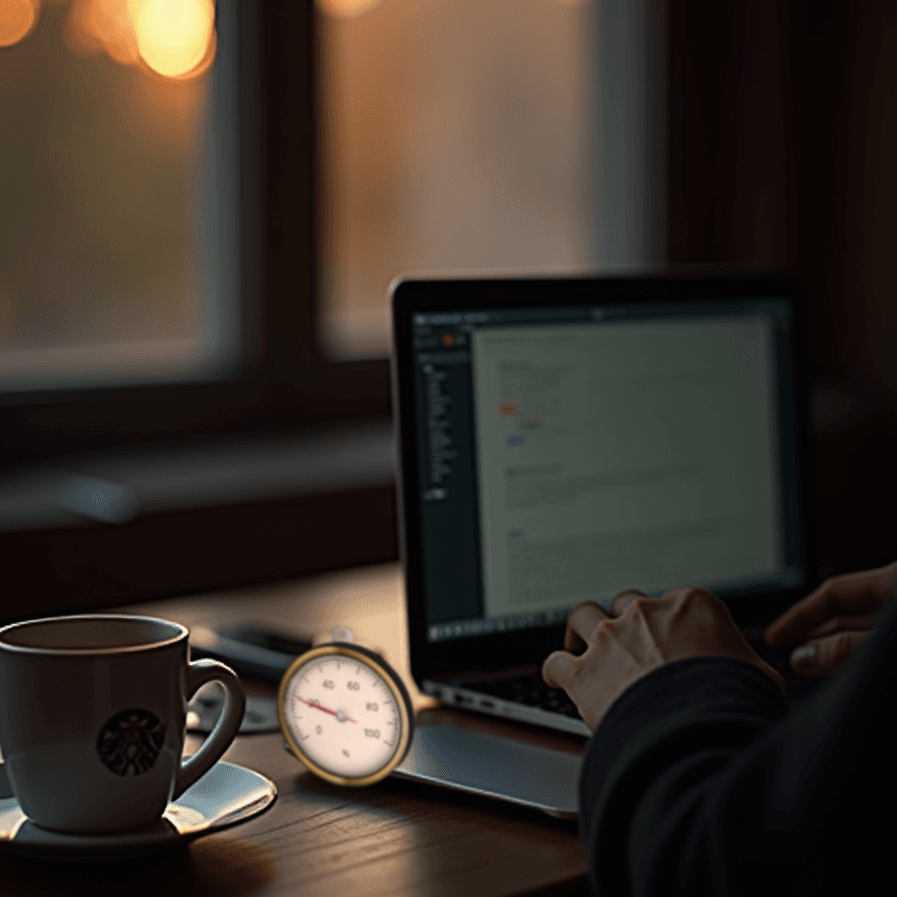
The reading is 20 (%)
